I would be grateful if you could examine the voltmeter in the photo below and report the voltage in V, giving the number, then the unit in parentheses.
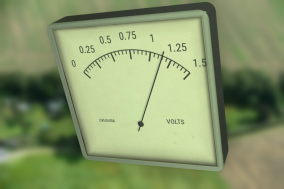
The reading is 1.15 (V)
